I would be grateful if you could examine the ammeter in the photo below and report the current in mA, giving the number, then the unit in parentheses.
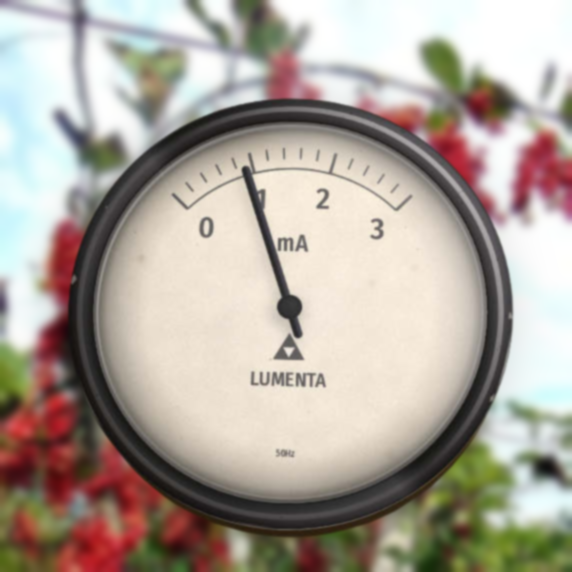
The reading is 0.9 (mA)
